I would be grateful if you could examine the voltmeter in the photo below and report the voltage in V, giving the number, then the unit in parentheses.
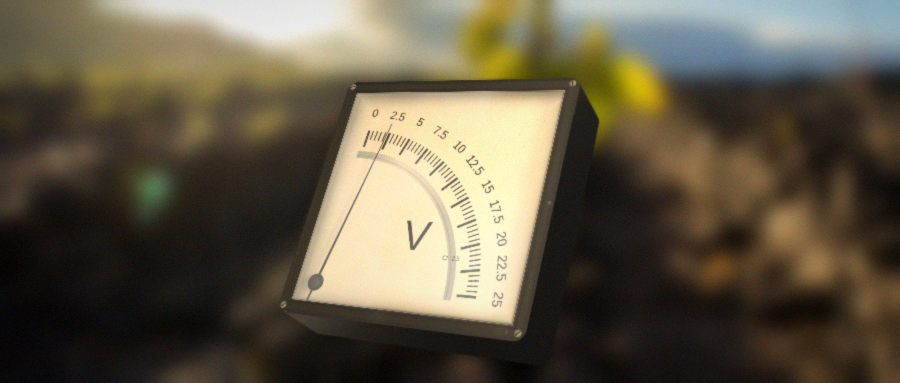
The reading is 2.5 (V)
